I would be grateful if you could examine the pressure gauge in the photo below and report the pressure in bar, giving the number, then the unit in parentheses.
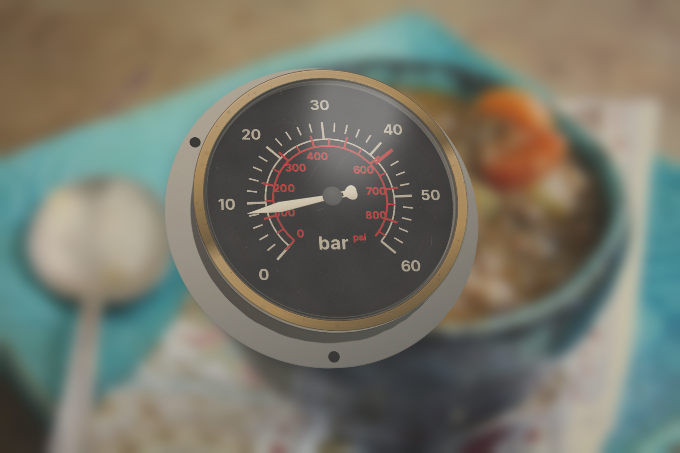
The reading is 8 (bar)
